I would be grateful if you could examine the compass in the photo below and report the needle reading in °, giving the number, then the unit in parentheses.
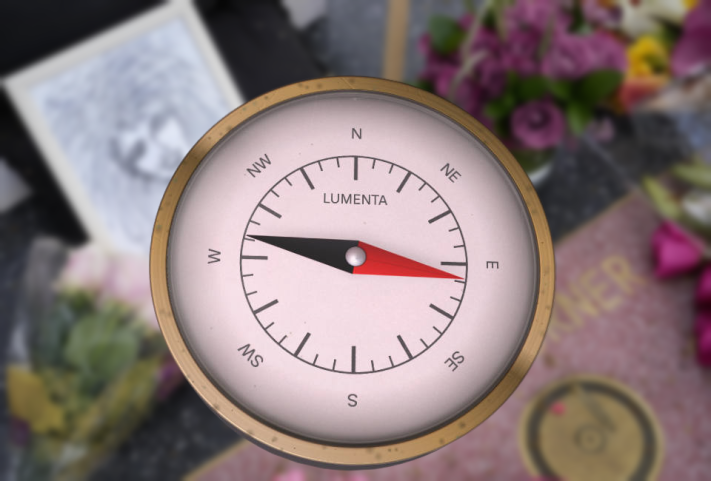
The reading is 100 (°)
